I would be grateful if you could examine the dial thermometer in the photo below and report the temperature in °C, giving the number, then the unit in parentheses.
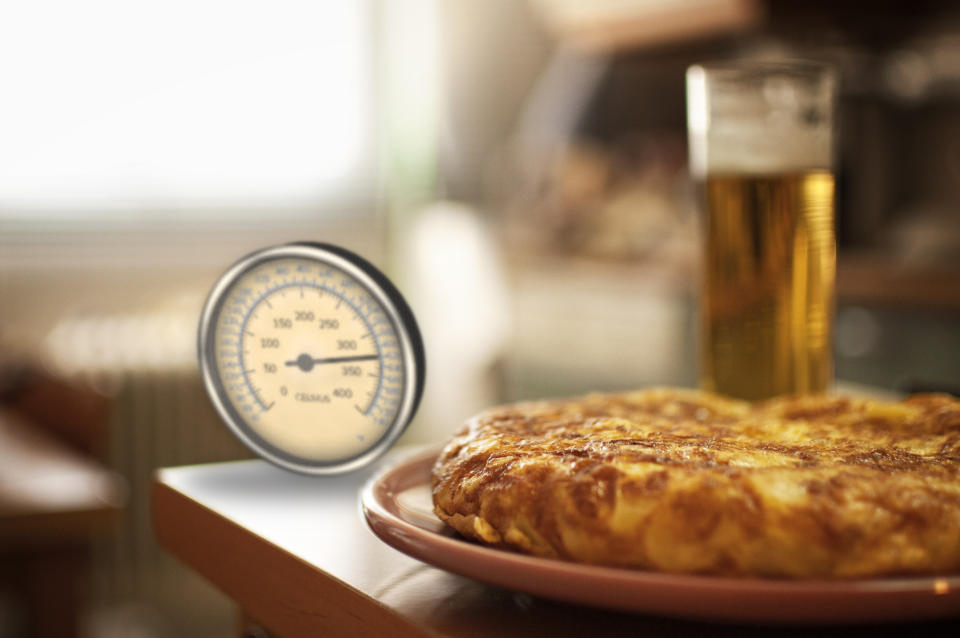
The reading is 325 (°C)
